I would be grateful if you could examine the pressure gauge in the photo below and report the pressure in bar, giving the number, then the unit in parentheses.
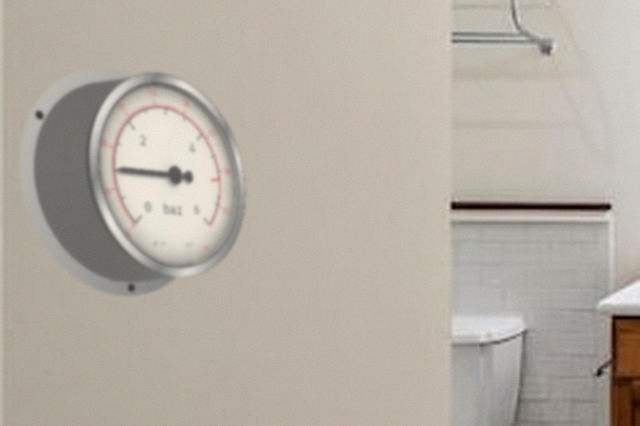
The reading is 1 (bar)
